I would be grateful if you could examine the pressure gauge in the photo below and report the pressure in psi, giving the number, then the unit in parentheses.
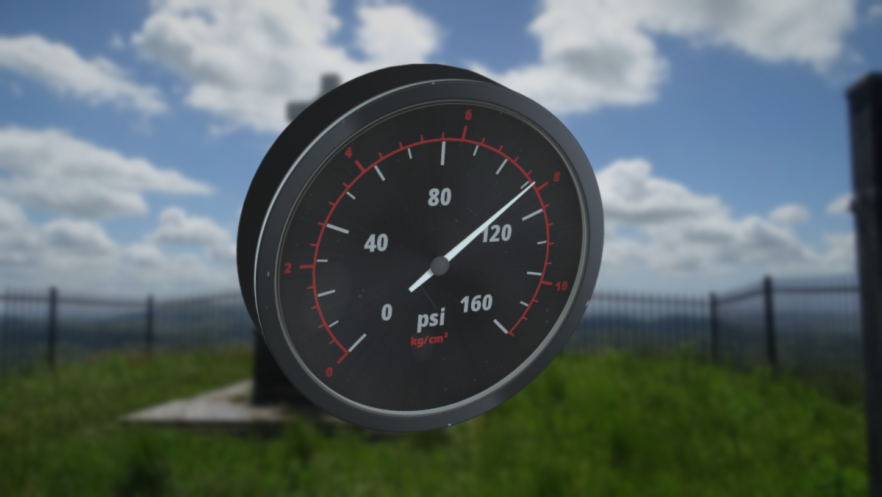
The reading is 110 (psi)
